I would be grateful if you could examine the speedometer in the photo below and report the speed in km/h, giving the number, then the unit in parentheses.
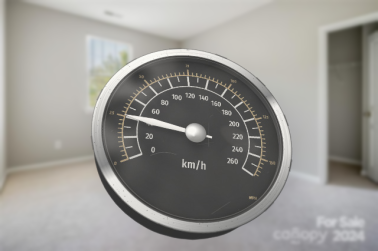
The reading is 40 (km/h)
